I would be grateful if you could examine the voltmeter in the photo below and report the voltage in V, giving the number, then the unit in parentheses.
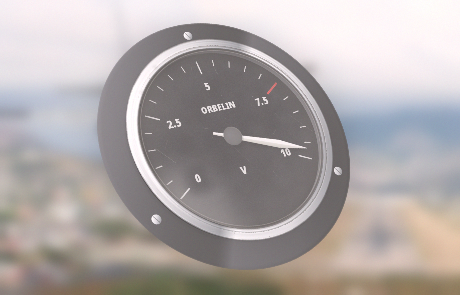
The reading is 9.75 (V)
